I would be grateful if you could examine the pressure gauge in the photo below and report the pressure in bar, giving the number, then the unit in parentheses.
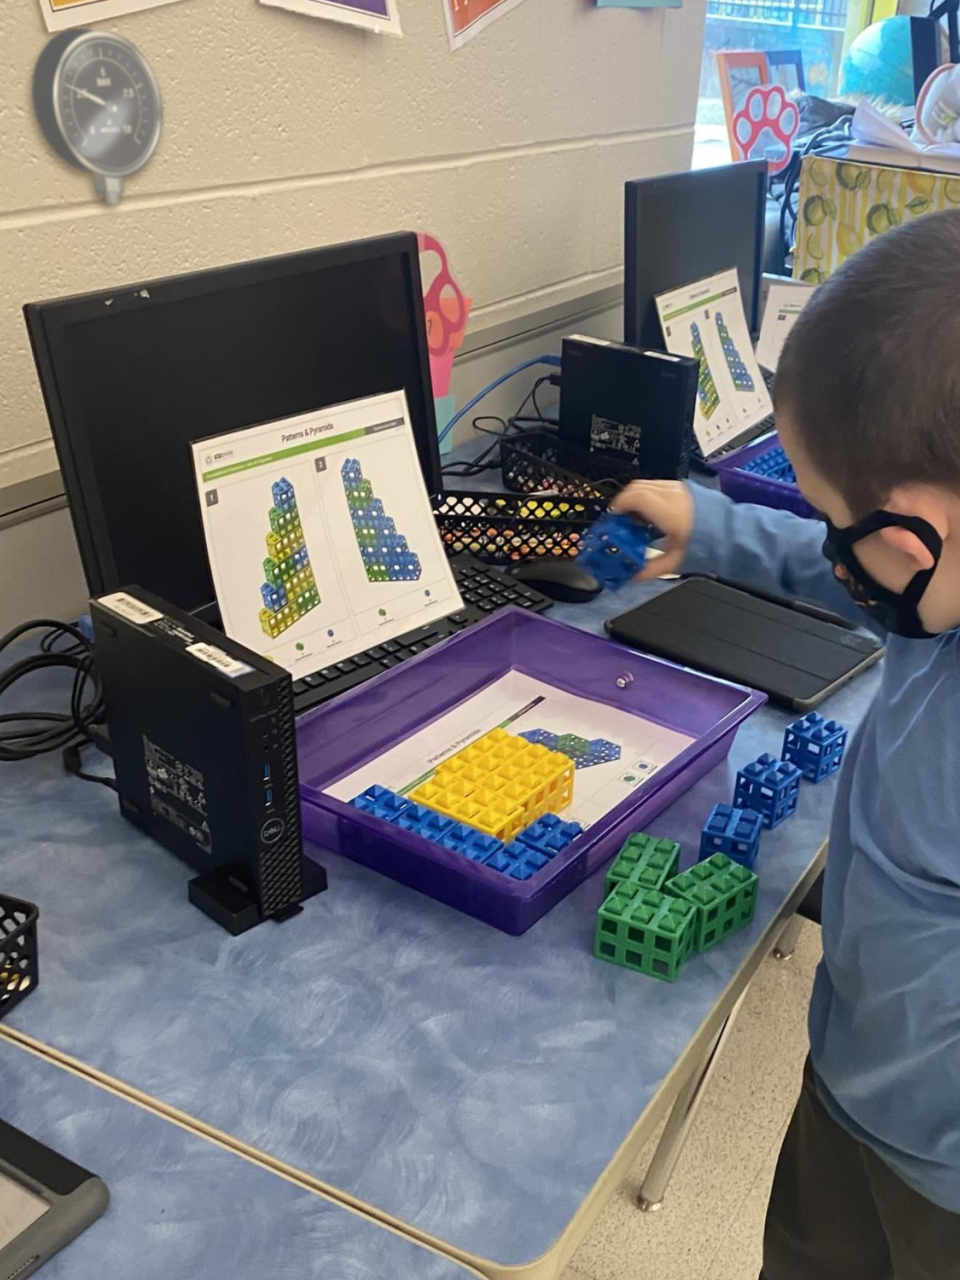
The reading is 2.5 (bar)
